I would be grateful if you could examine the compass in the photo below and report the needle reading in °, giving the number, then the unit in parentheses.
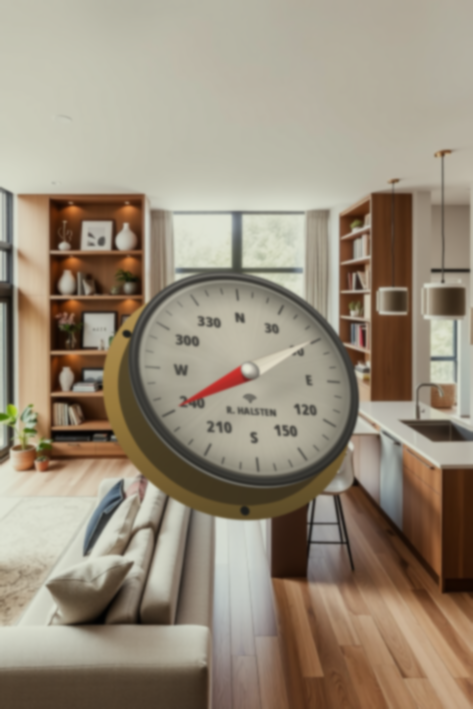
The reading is 240 (°)
